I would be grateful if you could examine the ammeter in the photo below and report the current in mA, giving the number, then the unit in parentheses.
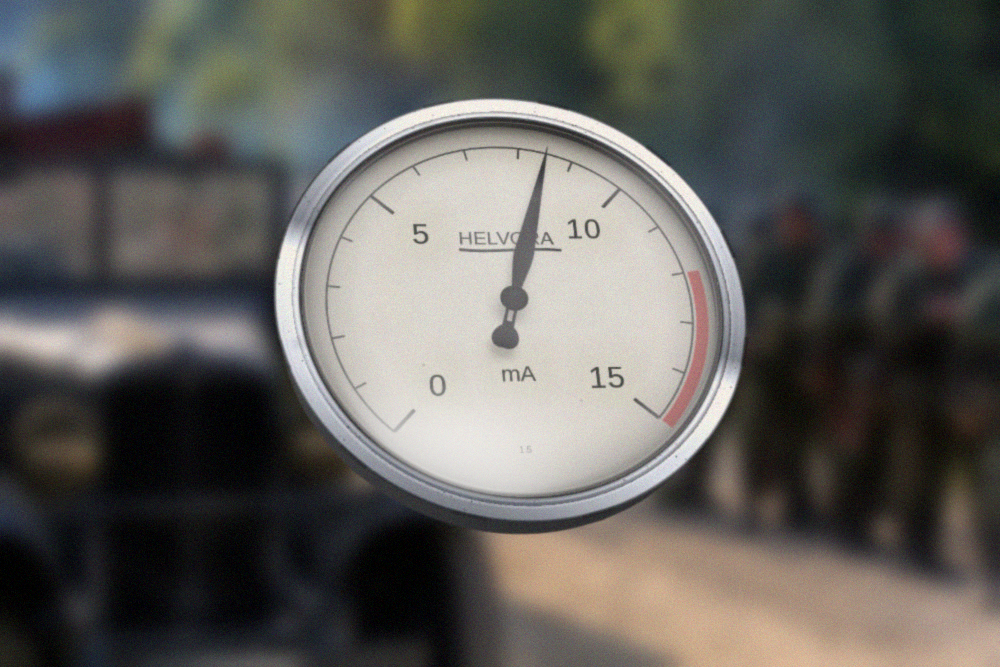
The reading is 8.5 (mA)
